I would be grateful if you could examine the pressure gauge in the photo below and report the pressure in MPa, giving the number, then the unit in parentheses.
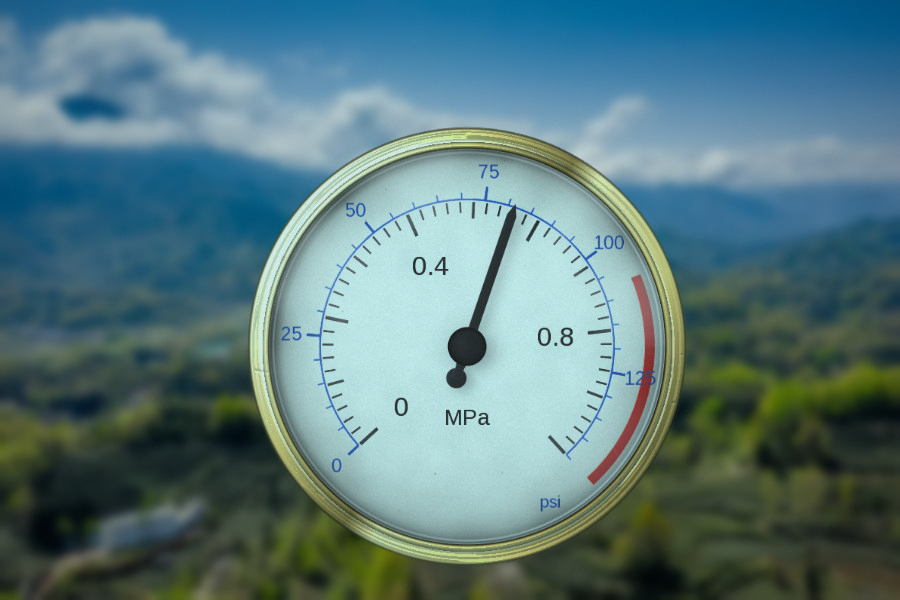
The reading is 0.56 (MPa)
